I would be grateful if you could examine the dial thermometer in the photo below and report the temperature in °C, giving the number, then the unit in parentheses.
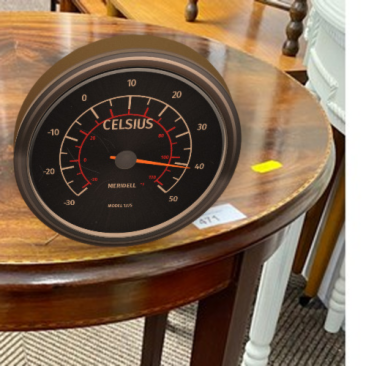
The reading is 40 (°C)
